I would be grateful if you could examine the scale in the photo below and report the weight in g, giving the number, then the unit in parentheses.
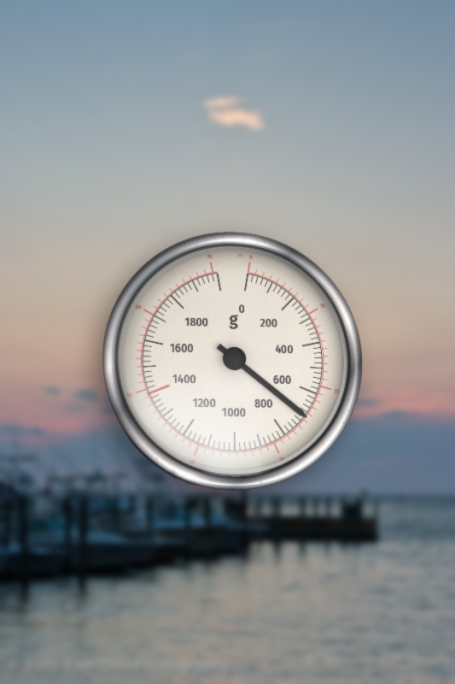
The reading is 700 (g)
